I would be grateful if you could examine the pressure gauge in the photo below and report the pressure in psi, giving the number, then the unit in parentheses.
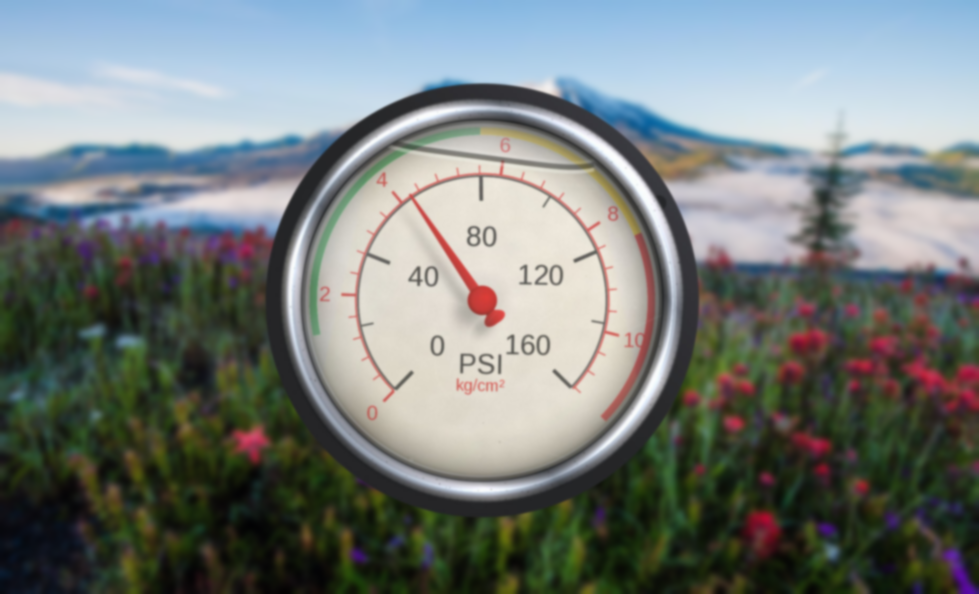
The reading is 60 (psi)
